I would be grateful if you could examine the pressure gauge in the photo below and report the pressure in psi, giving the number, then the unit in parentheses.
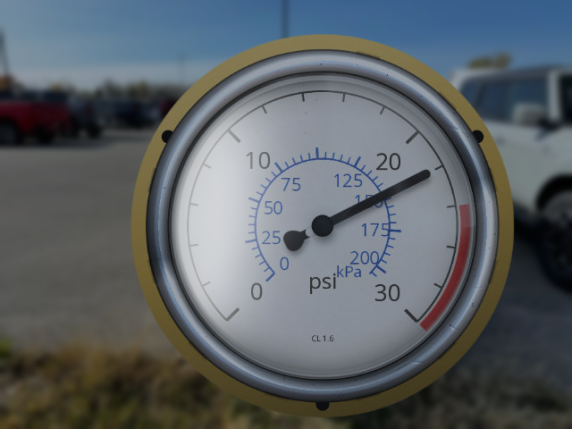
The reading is 22 (psi)
